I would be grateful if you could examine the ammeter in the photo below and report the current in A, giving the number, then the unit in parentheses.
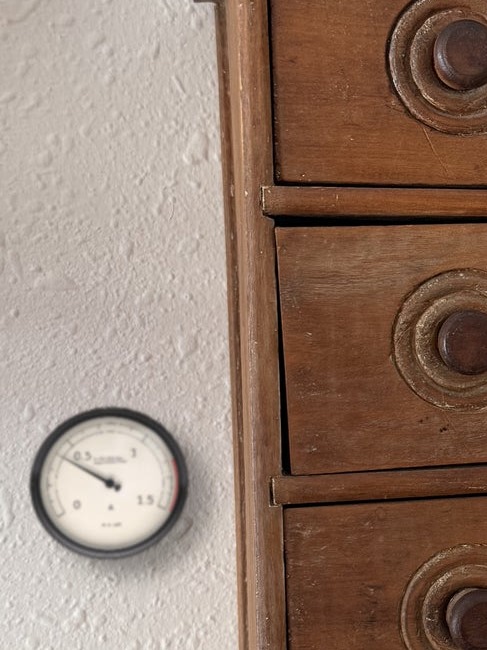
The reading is 0.4 (A)
